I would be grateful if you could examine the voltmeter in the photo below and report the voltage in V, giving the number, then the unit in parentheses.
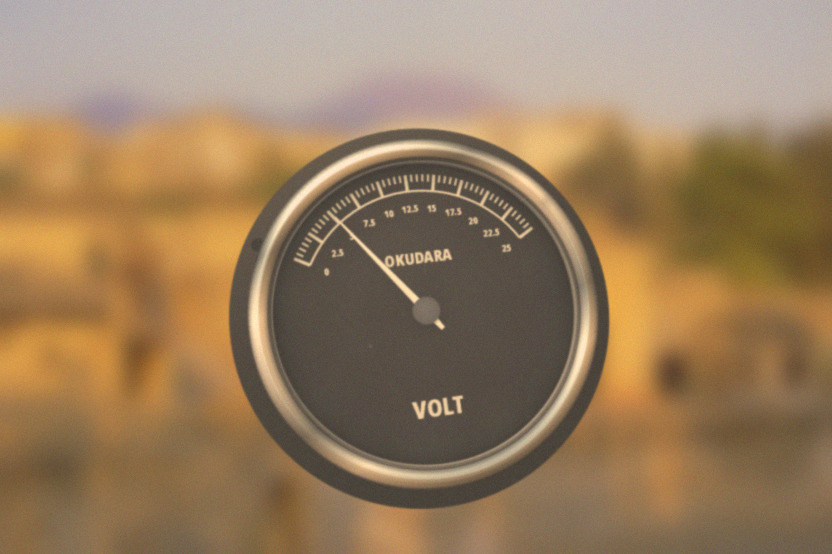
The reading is 5 (V)
